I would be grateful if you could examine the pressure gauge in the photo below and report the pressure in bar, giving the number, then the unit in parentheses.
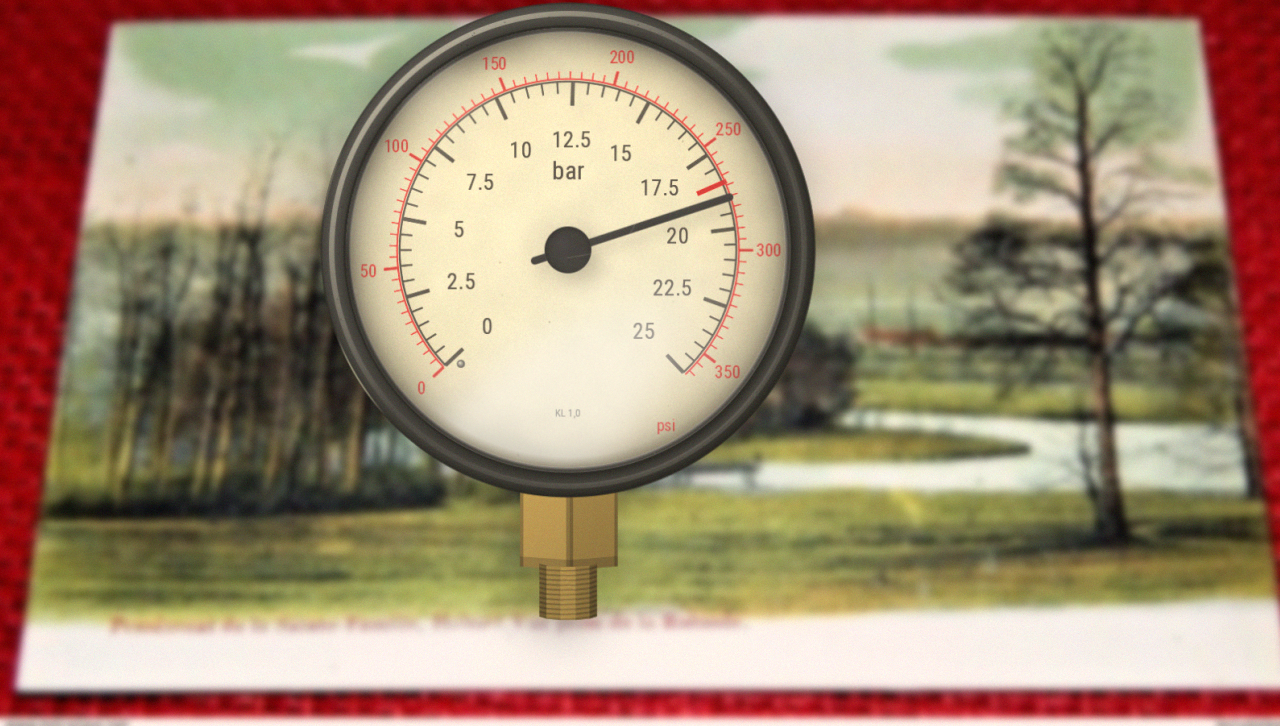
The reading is 19 (bar)
